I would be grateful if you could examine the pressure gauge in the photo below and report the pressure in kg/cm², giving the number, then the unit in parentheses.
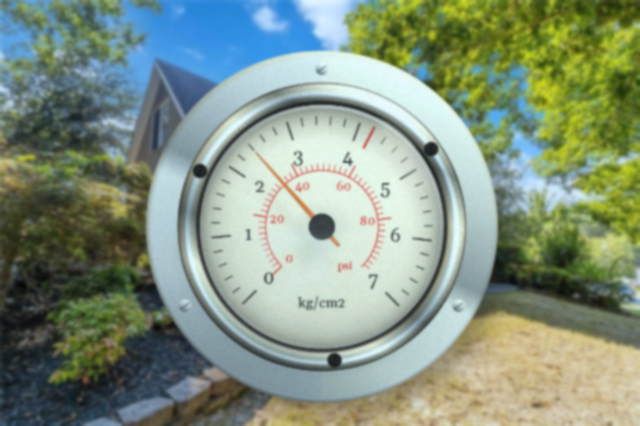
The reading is 2.4 (kg/cm²)
